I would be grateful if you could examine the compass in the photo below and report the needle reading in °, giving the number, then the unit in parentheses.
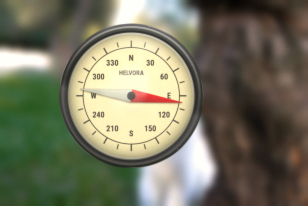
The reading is 97.5 (°)
